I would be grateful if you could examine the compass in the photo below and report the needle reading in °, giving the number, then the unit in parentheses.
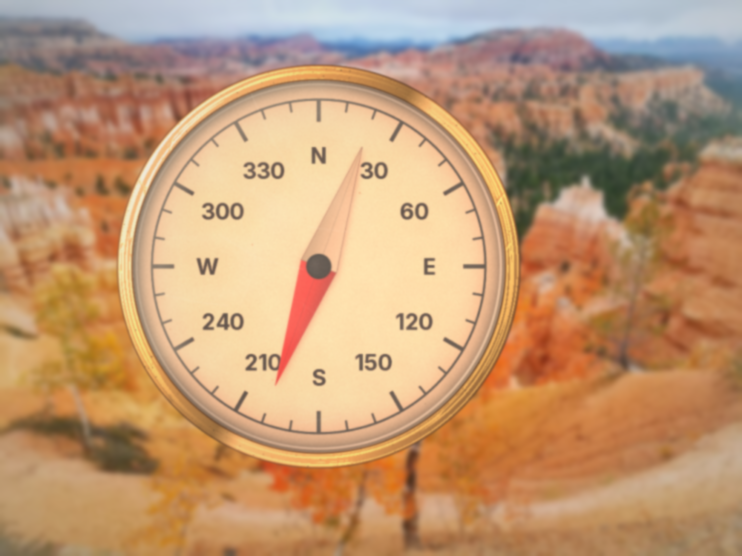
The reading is 200 (°)
